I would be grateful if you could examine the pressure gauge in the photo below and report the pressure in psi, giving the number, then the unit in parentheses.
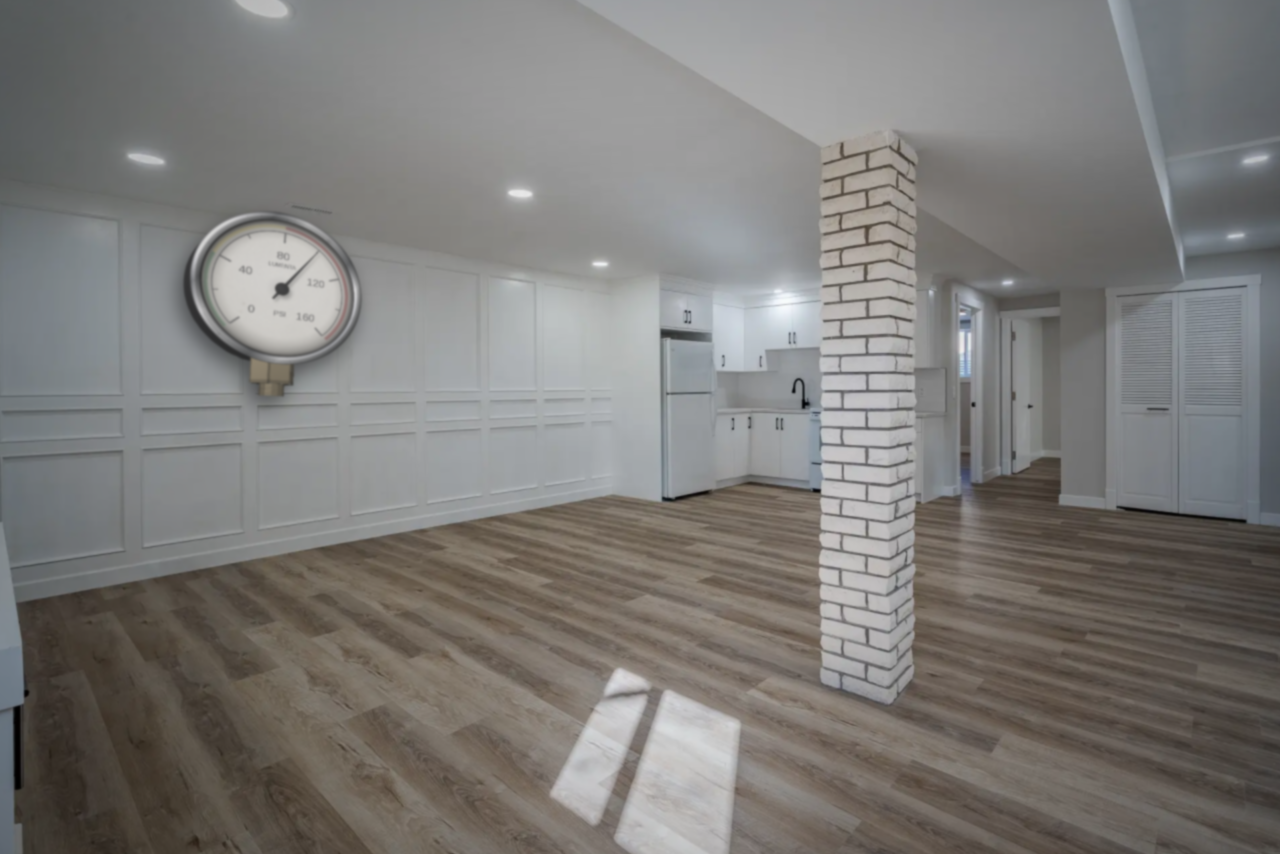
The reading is 100 (psi)
